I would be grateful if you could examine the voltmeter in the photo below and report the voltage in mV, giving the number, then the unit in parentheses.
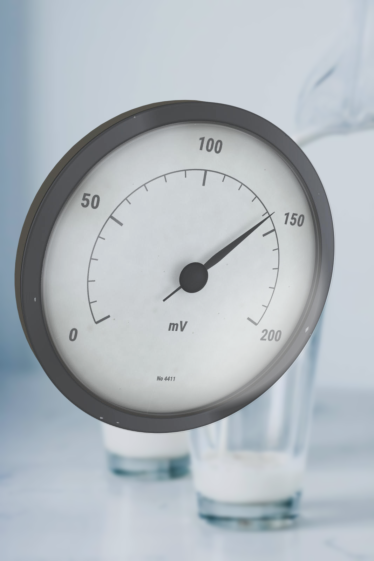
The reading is 140 (mV)
